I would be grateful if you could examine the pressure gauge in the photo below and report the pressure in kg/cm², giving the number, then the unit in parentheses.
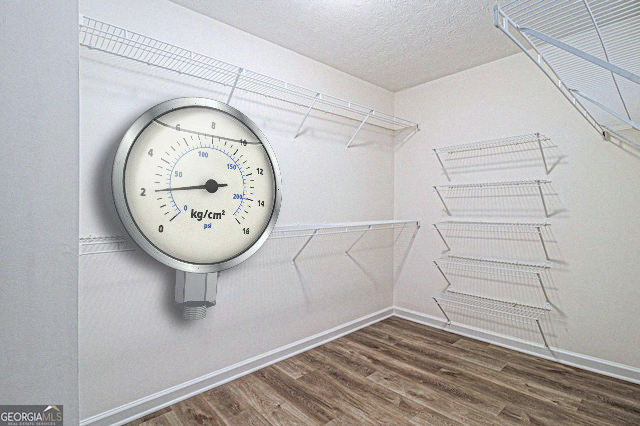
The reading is 2 (kg/cm²)
